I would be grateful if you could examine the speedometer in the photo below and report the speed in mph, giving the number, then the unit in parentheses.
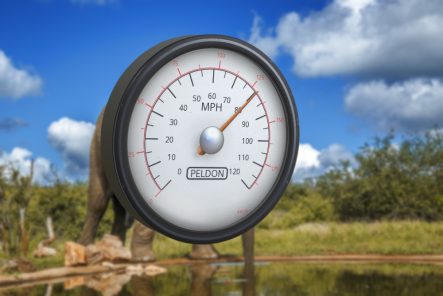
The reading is 80 (mph)
